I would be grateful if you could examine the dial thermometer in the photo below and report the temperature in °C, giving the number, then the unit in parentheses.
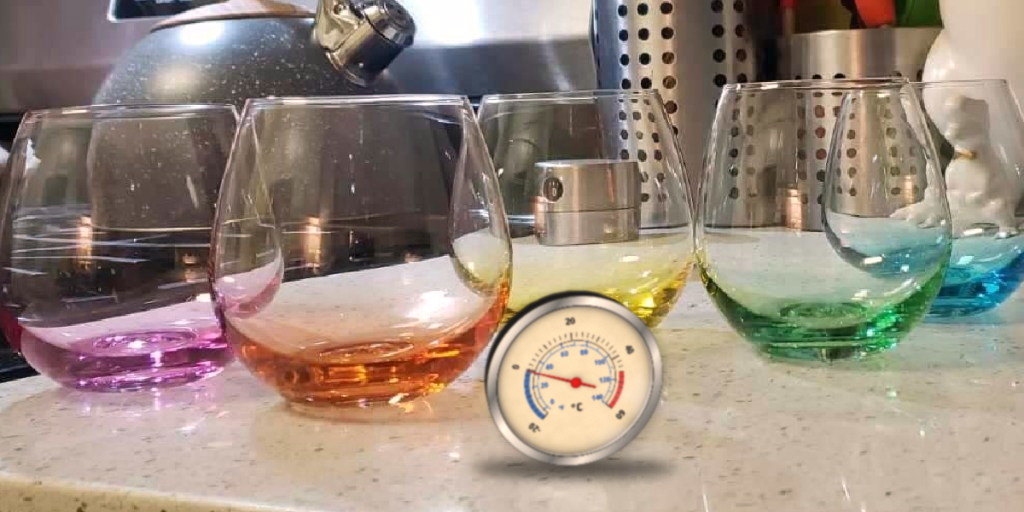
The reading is 0 (°C)
